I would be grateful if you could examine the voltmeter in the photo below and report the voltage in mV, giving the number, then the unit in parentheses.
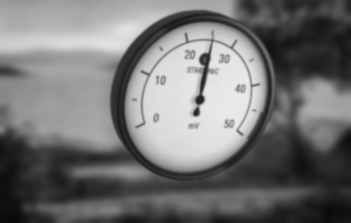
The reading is 25 (mV)
